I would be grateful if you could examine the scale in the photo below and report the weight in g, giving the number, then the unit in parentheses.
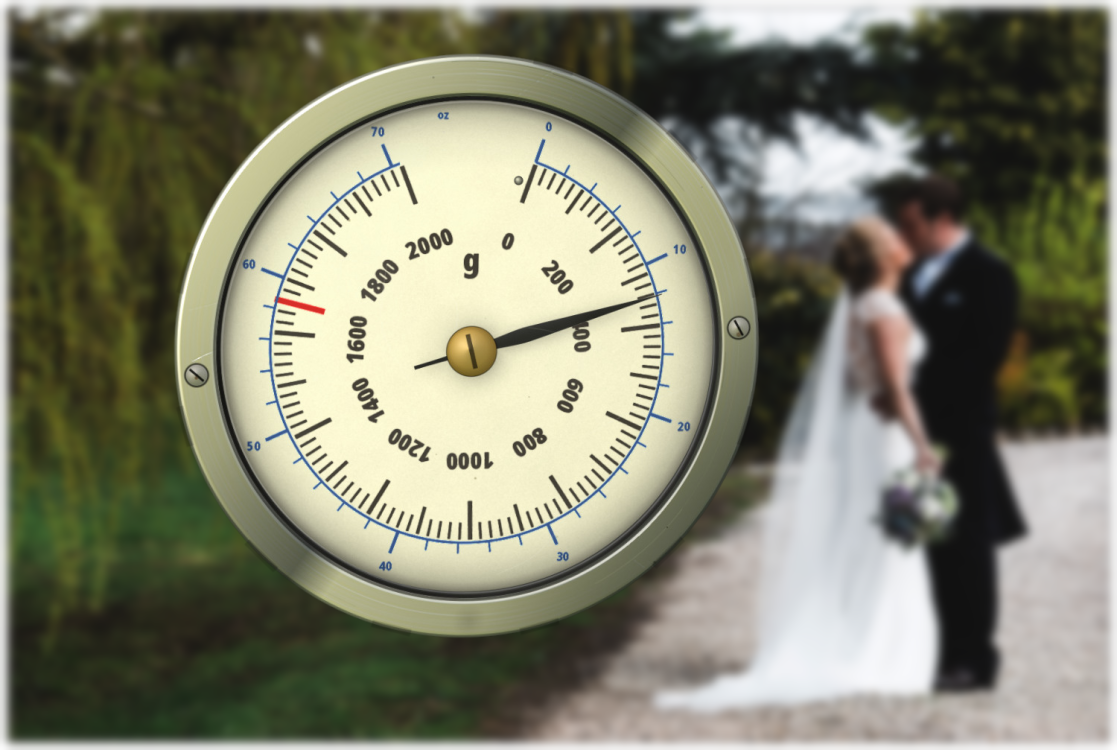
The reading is 340 (g)
